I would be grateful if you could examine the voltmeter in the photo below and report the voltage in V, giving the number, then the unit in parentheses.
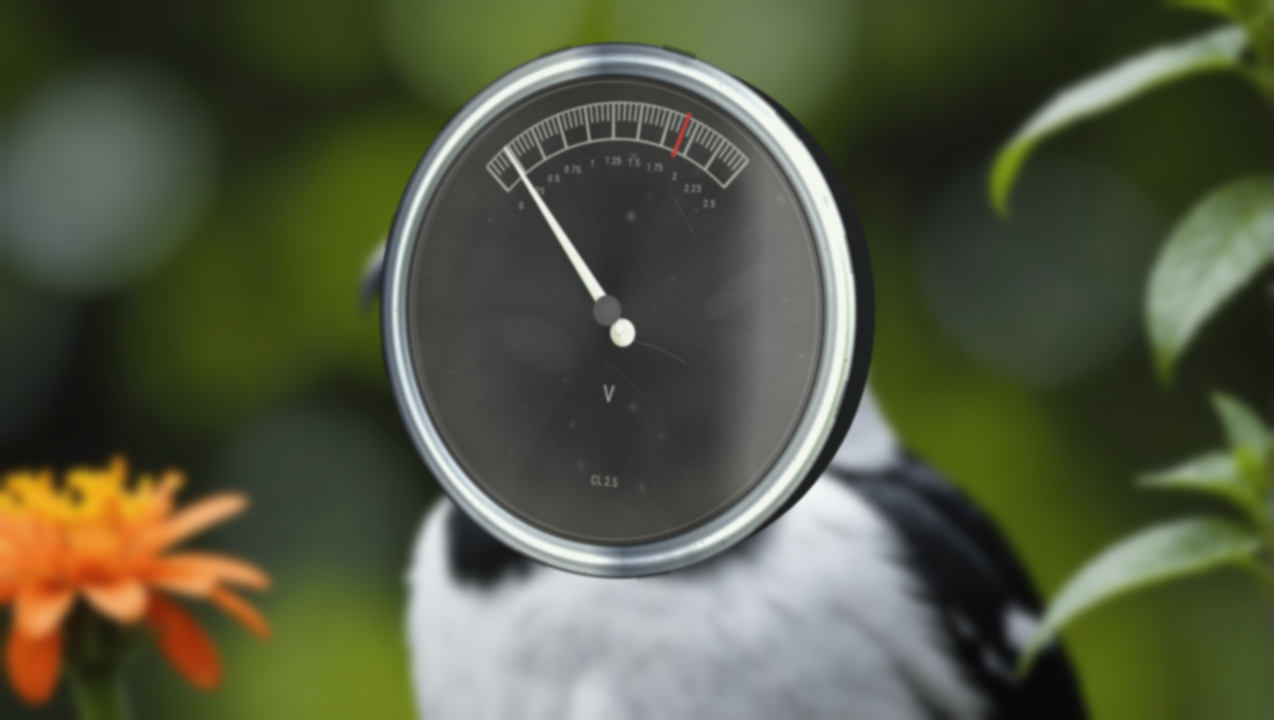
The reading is 0.25 (V)
